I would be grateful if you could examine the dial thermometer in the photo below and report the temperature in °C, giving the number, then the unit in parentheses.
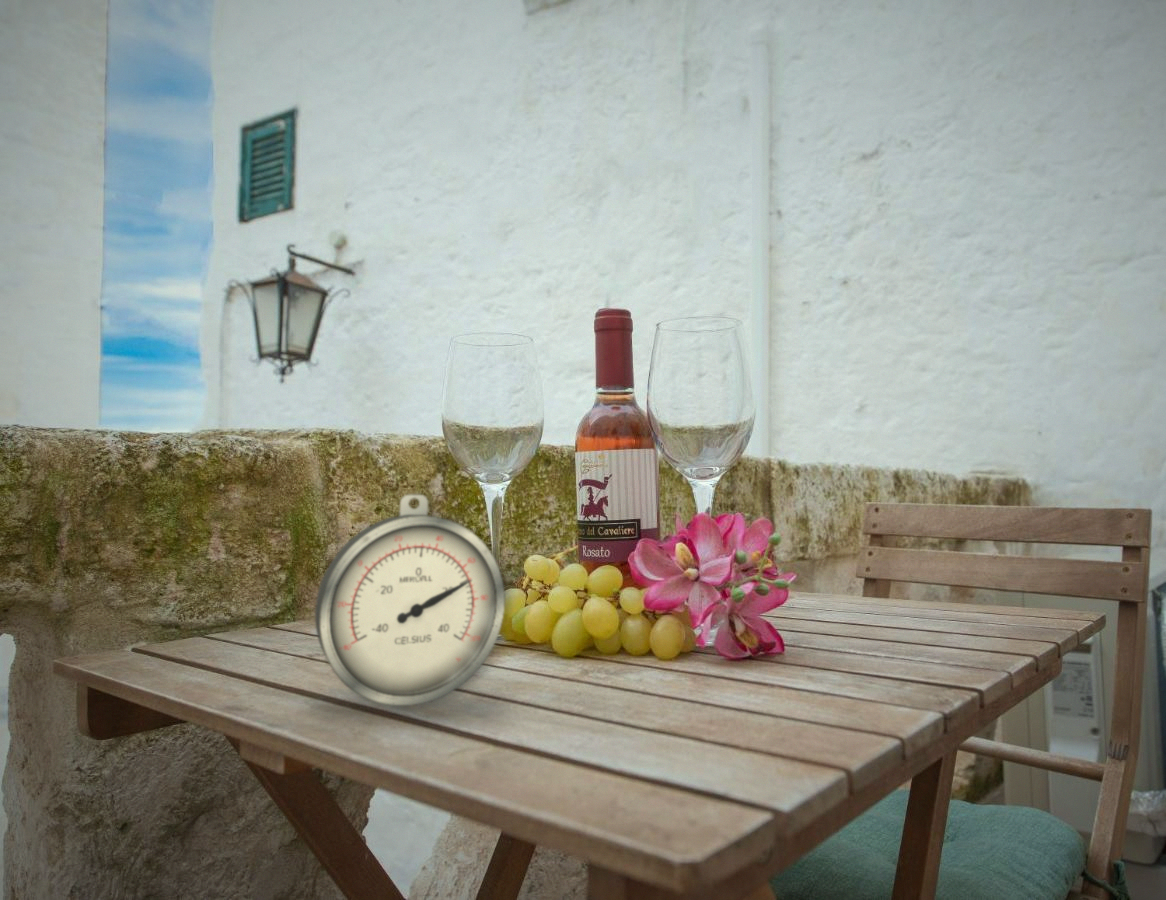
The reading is 20 (°C)
